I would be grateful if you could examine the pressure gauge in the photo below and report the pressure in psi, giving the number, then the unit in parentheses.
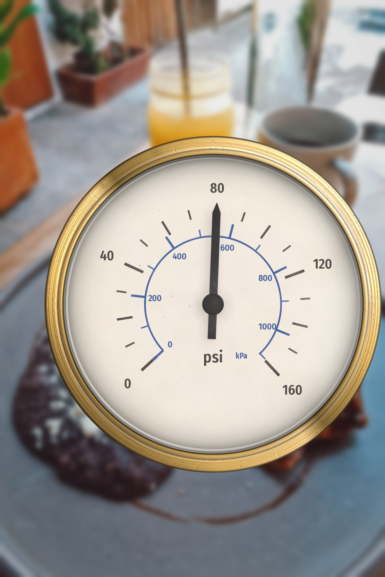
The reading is 80 (psi)
